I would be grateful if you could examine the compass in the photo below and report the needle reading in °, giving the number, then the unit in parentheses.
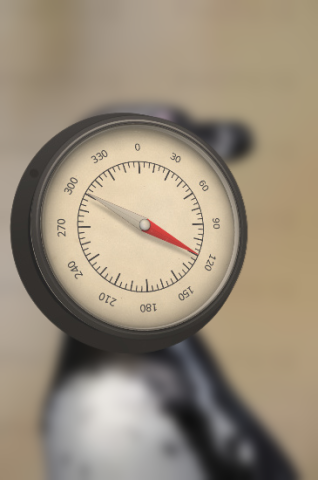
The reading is 120 (°)
